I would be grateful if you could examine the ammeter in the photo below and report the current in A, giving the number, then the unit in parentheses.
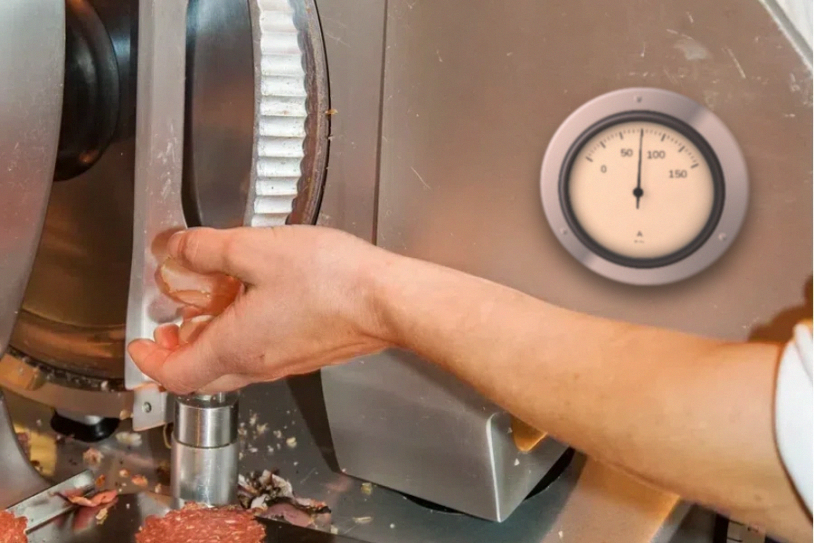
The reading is 75 (A)
